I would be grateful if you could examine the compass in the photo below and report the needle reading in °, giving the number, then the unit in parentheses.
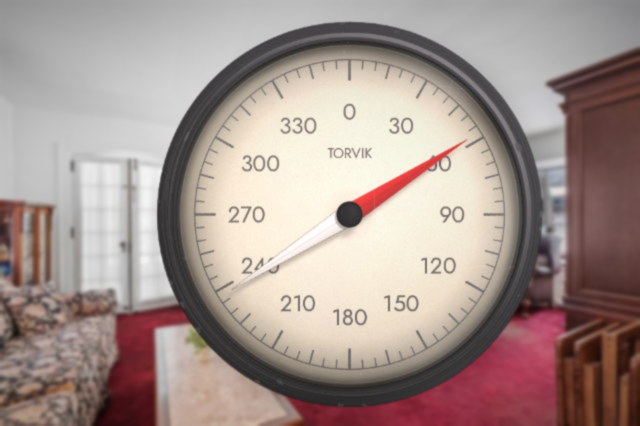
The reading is 57.5 (°)
